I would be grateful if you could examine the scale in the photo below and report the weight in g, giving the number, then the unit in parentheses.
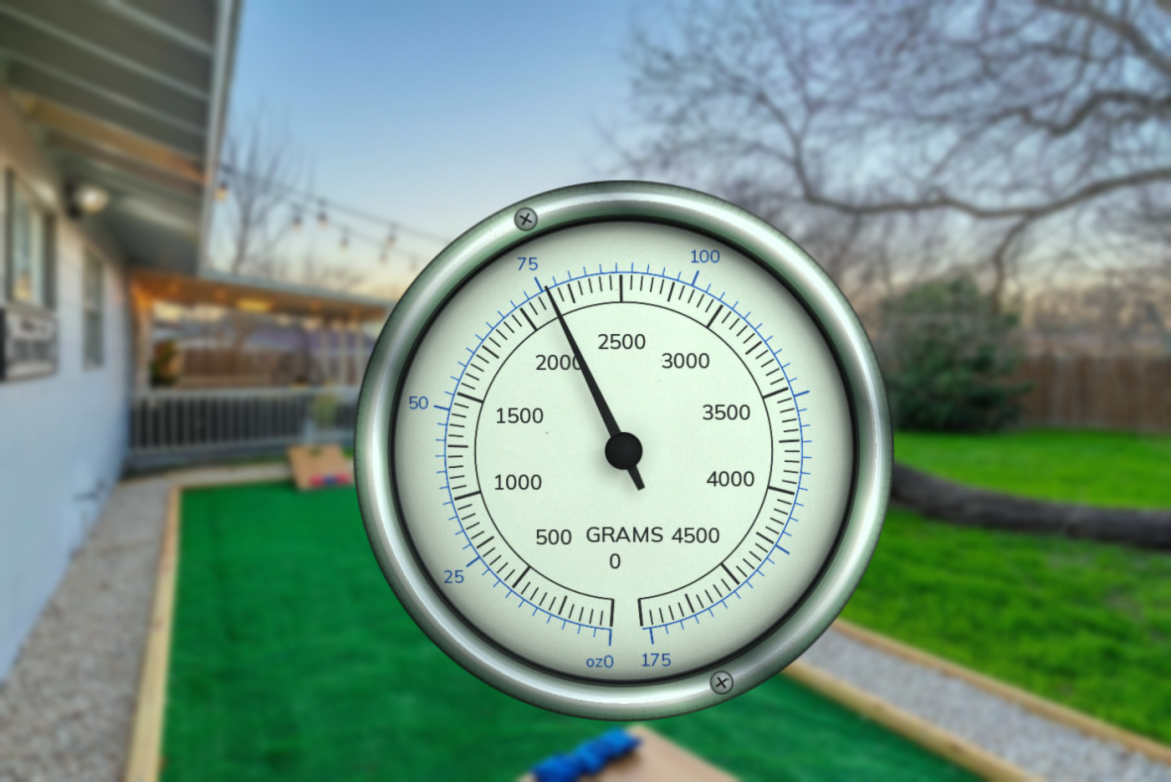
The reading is 2150 (g)
